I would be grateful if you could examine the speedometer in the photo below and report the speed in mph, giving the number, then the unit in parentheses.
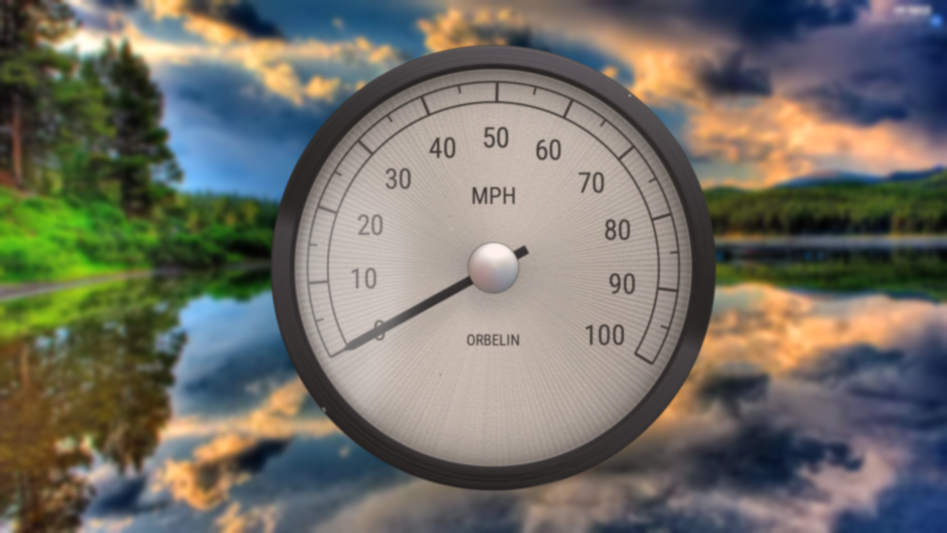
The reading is 0 (mph)
